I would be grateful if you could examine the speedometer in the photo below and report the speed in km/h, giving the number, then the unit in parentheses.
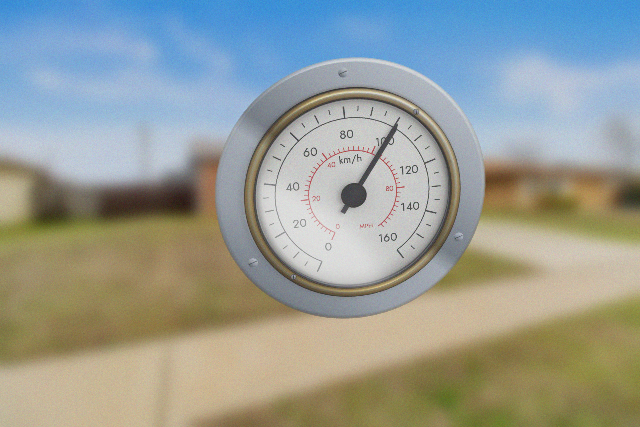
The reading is 100 (km/h)
